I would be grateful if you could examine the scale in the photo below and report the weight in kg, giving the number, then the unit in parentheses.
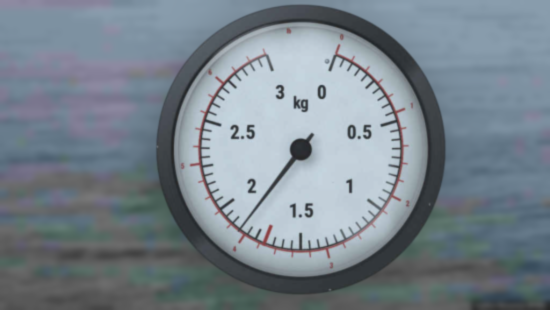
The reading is 1.85 (kg)
